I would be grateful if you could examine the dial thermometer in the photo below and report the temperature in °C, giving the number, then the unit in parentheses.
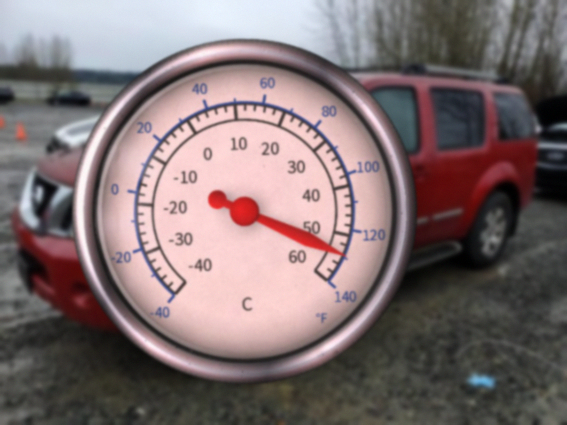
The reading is 54 (°C)
